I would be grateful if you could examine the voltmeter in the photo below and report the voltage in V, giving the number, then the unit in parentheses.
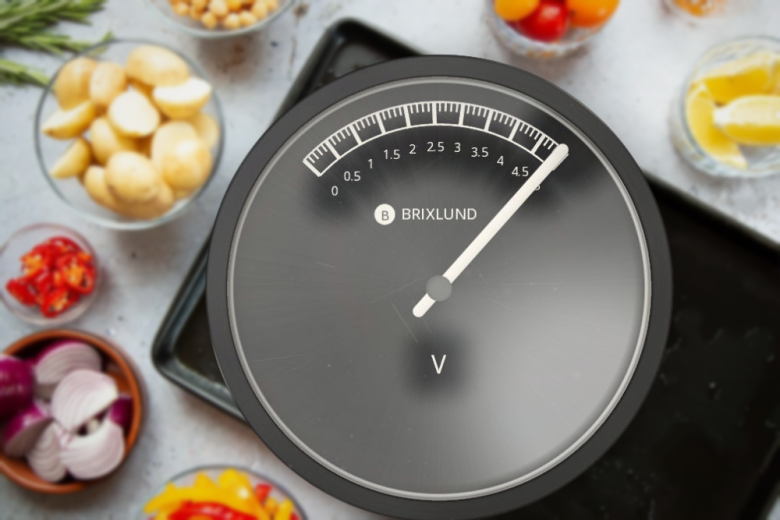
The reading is 4.9 (V)
